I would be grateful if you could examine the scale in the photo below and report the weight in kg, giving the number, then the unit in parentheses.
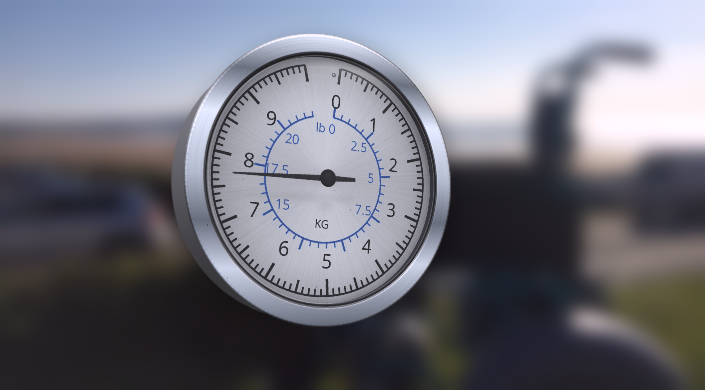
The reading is 7.7 (kg)
